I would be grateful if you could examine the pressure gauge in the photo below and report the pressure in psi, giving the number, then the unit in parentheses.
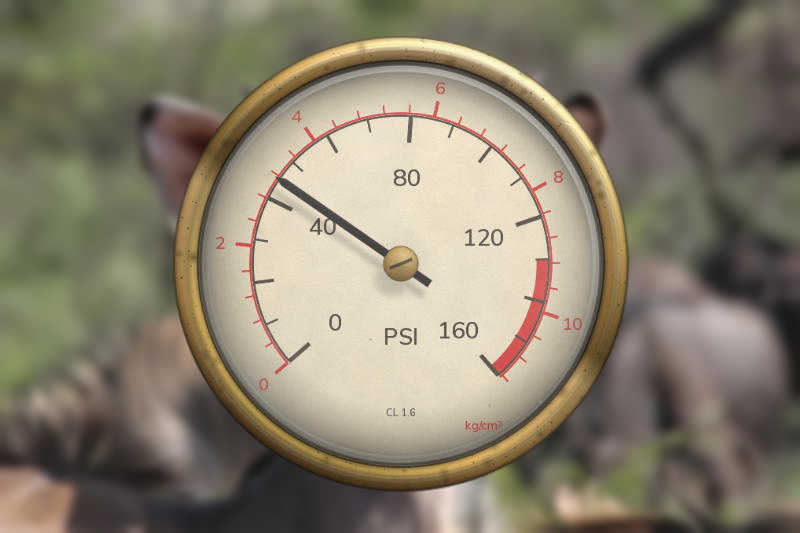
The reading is 45 (psi)
